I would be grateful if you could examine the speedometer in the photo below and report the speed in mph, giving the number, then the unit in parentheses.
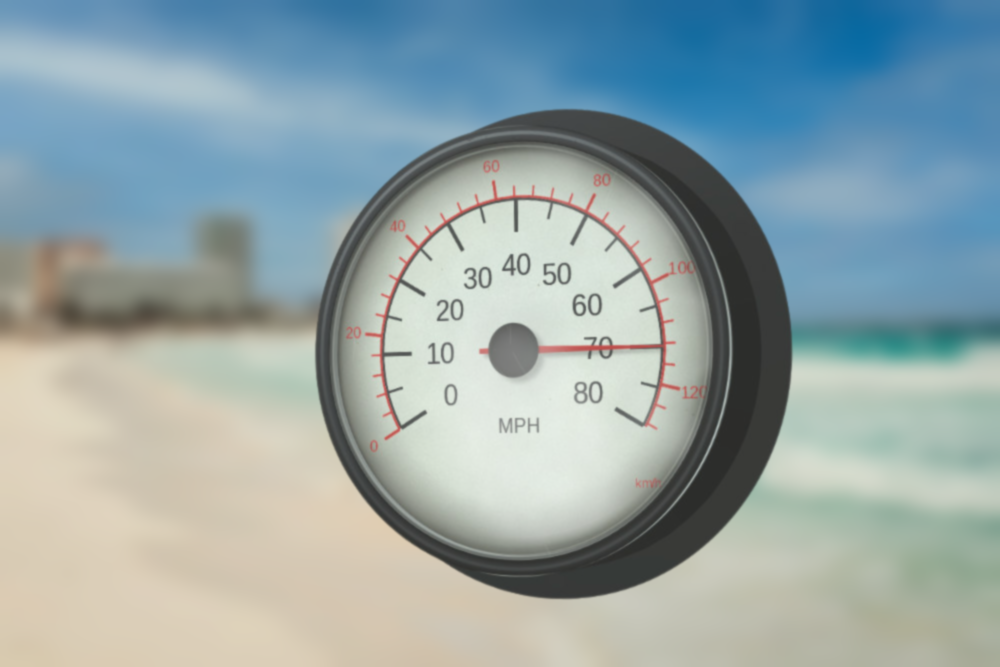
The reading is 70 (mph)
